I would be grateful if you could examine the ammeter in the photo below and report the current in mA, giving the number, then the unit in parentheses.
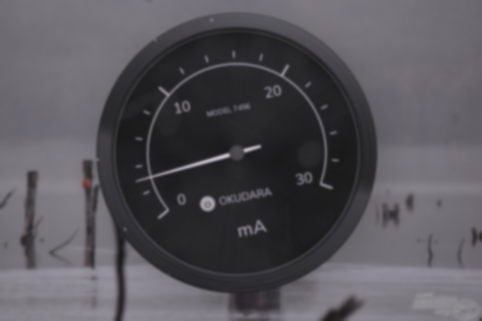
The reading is 3 (mA)
